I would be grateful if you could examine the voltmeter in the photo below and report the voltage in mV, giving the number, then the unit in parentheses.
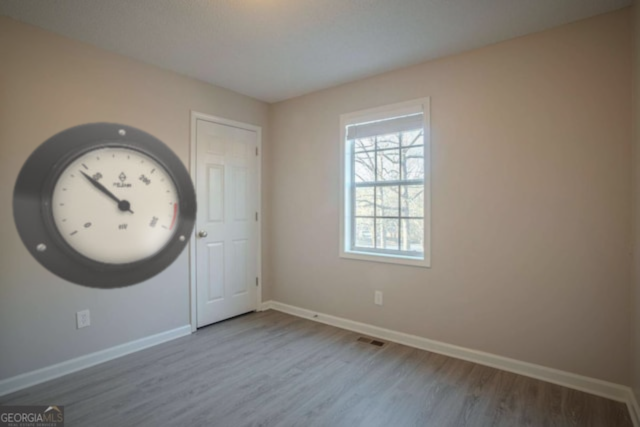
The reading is 90 (mV)
